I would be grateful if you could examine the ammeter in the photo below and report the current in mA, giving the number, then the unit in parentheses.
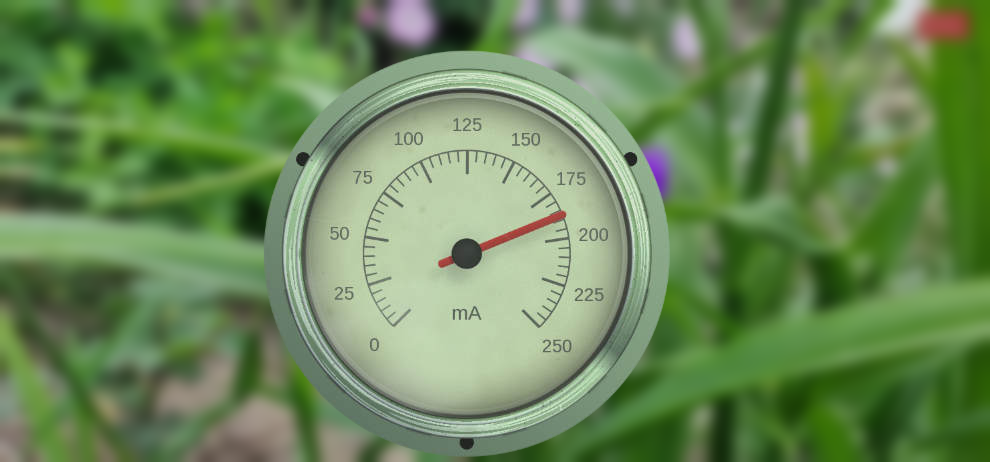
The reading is 187.5 (mA)
